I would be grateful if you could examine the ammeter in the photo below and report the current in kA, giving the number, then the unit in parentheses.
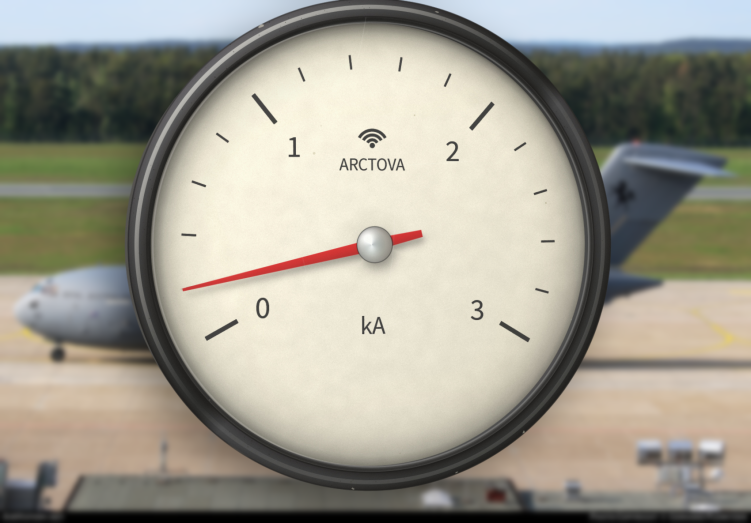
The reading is 0.2 (kA)
